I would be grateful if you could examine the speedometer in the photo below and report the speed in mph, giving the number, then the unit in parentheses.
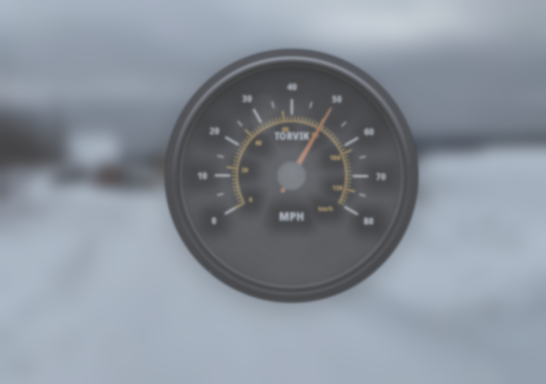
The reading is 50 (mph)
